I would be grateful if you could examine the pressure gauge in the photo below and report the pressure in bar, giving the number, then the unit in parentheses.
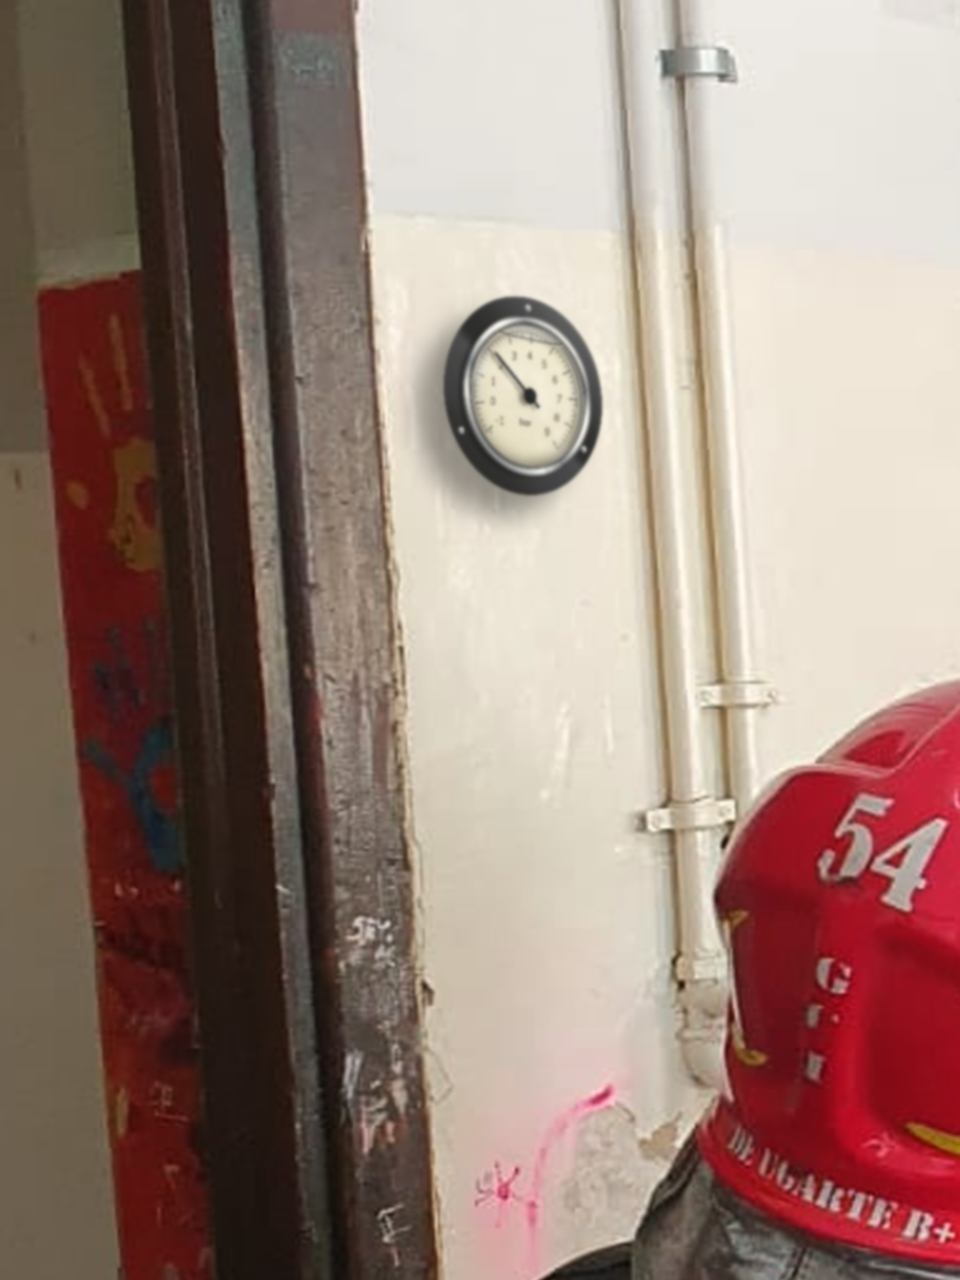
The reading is 2 (bar)
